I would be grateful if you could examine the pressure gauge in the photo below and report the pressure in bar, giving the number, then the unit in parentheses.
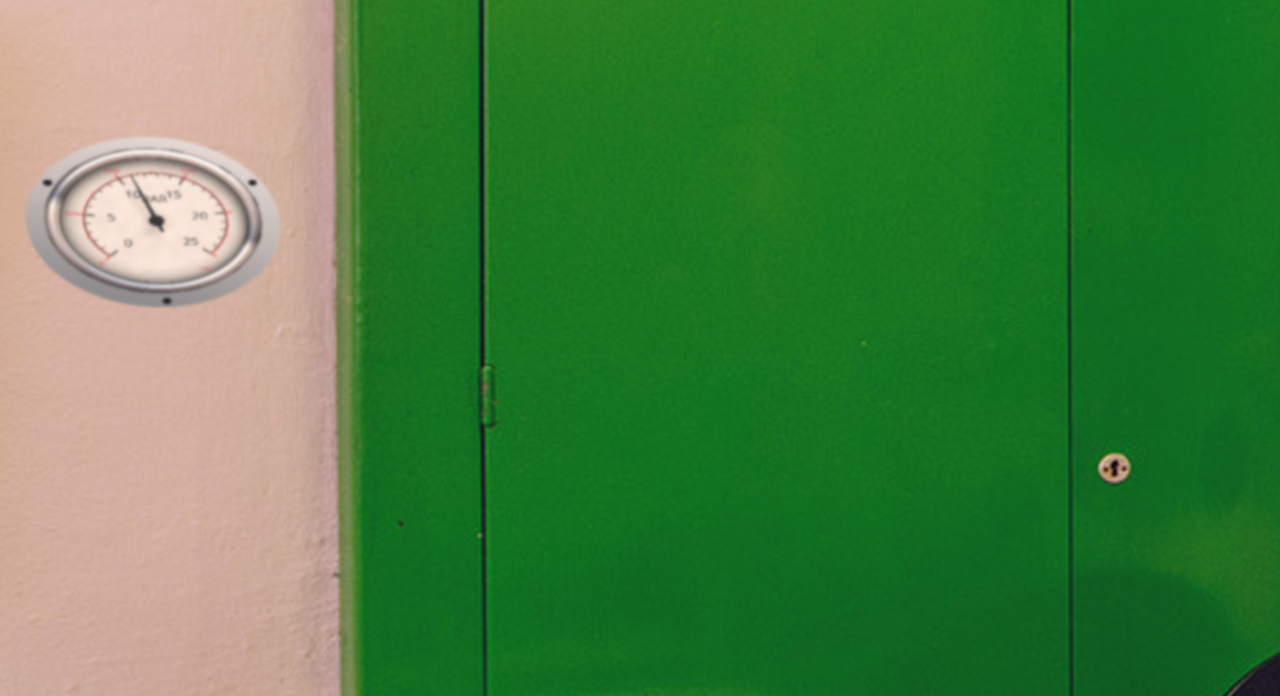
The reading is 11 (bar)
